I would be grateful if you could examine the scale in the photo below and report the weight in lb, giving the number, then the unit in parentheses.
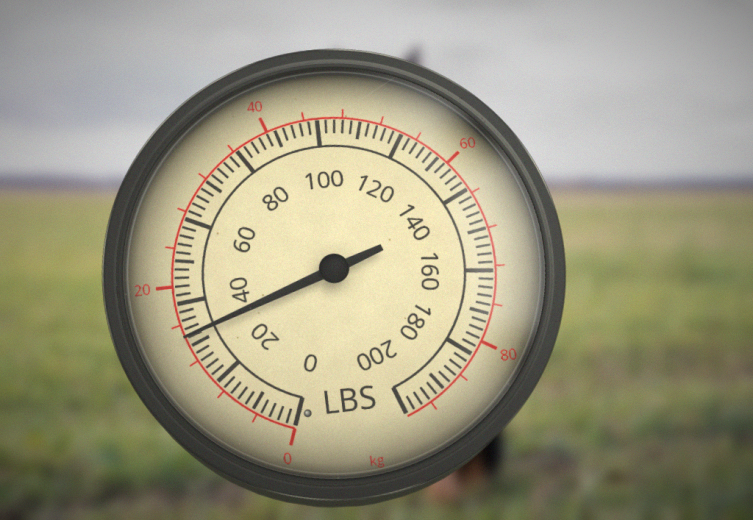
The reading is 32 (lb)
